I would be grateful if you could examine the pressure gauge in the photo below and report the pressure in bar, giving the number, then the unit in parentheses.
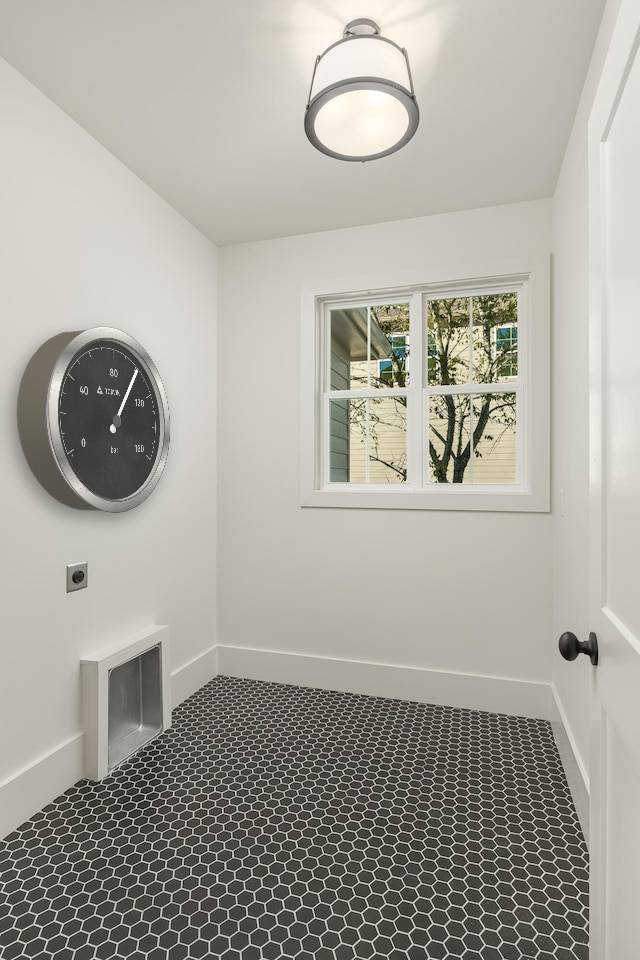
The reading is 100 (bar)
